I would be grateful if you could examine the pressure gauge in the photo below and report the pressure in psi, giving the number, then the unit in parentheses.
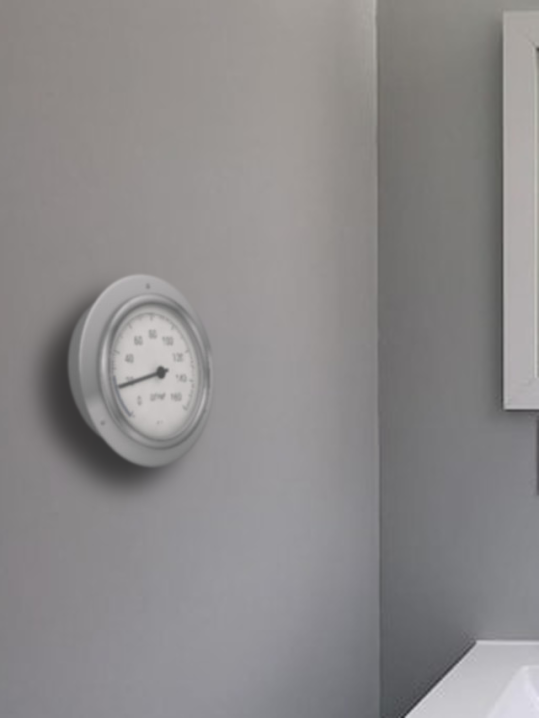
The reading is 20 (psi)
